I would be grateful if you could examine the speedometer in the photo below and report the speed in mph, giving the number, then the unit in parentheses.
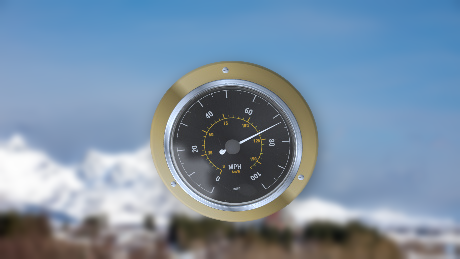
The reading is 72.5 (mph)
